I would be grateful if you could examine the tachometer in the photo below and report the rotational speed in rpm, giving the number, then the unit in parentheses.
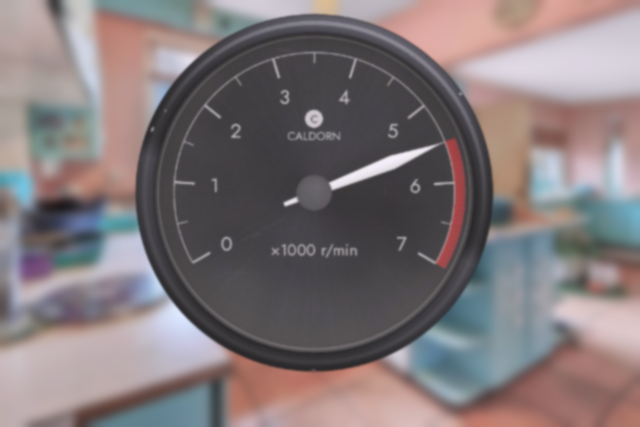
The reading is 5500 (rpm)
